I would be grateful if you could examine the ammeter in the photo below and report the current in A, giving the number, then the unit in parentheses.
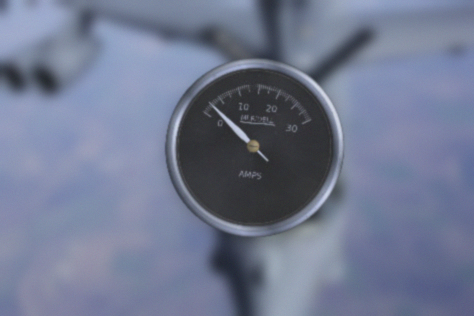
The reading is 2.5 (A)
